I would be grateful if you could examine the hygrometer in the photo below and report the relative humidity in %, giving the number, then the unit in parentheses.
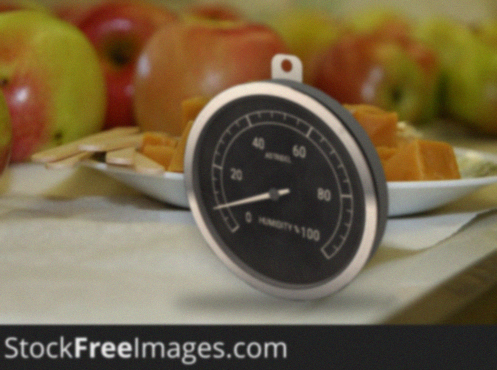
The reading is 8 (%)
